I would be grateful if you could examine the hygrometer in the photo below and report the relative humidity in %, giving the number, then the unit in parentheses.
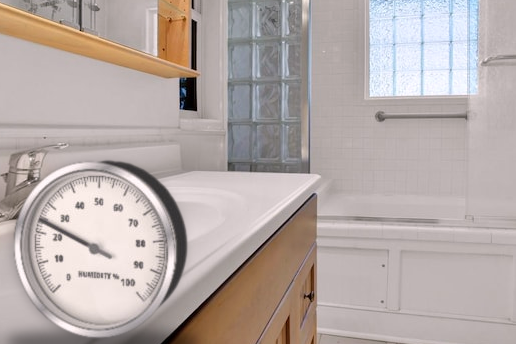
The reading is 25 (%)
